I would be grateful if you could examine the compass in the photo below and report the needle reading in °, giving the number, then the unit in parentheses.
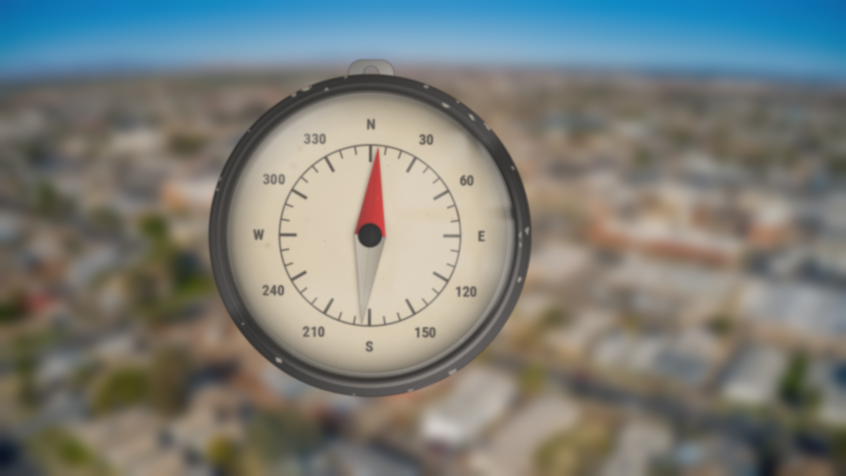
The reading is 5 (°)
